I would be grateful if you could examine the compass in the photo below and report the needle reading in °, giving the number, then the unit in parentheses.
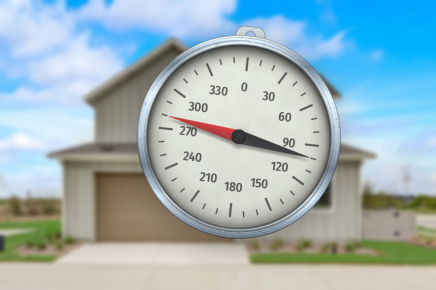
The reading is 280 (°)
